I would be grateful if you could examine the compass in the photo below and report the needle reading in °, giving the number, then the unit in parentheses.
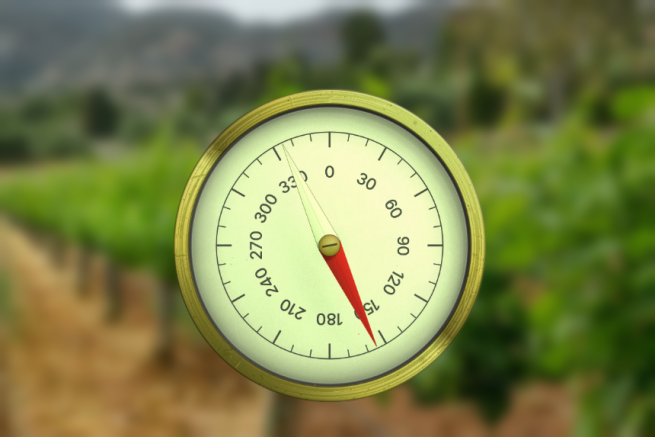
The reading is 155 (°)
